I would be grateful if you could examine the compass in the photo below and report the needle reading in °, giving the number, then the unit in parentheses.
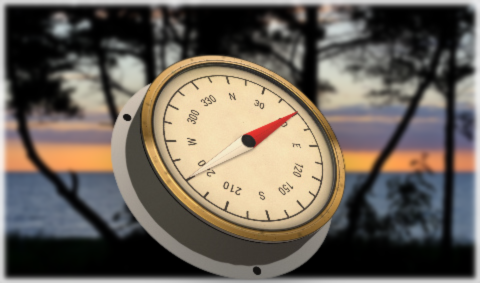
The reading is 60 (°)
